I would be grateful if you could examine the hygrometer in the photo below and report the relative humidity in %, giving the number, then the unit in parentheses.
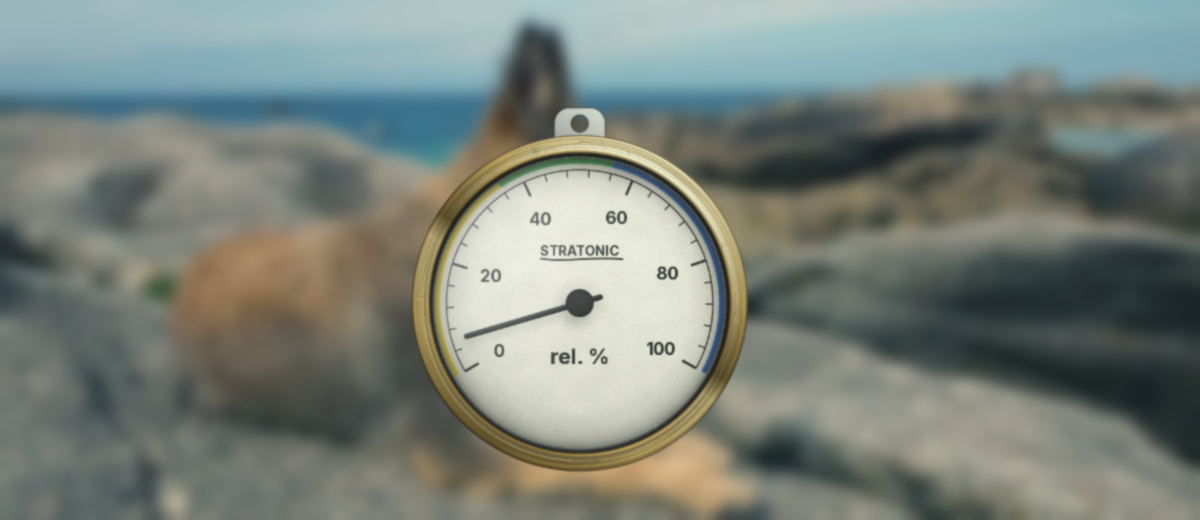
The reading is 6 (%)
